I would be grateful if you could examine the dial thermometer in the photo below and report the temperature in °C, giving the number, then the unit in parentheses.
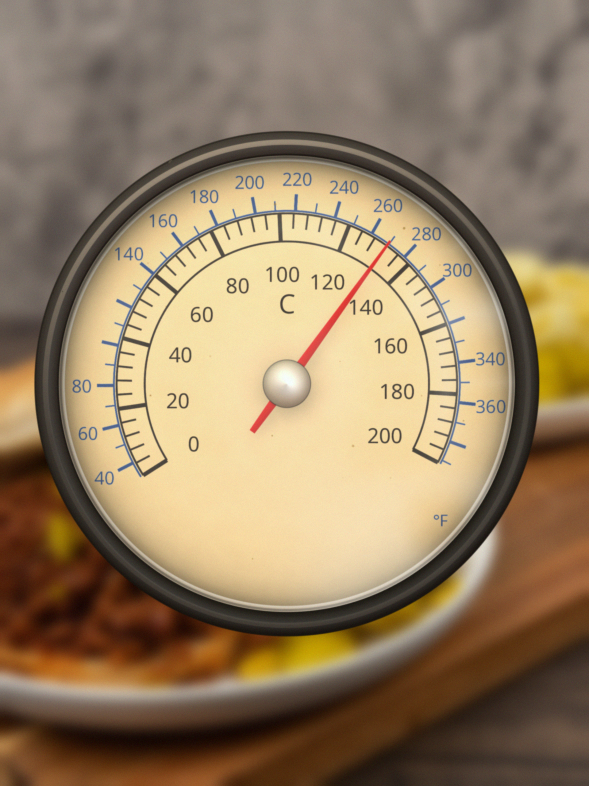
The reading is 132 (°C)
